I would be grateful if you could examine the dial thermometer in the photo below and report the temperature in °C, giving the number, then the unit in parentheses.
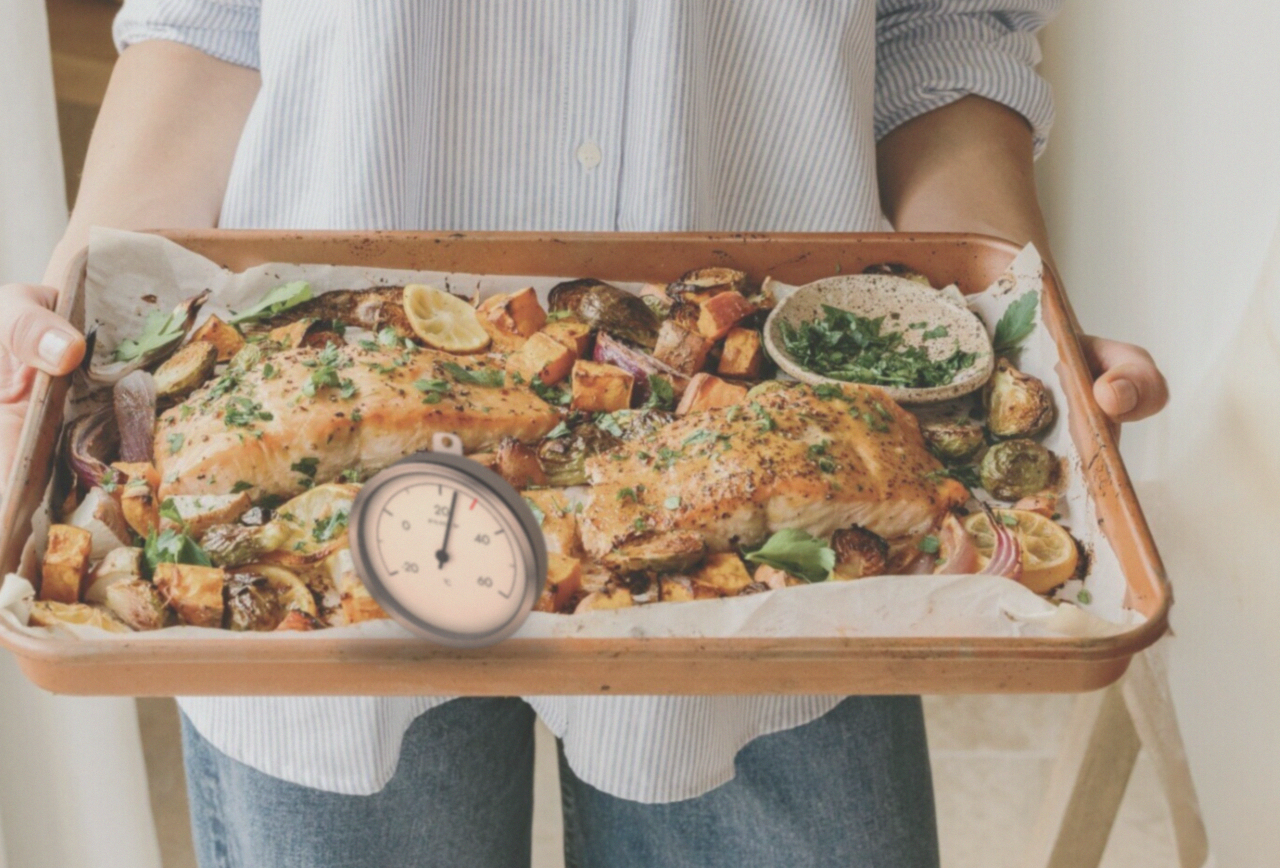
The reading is 25 (°C)
